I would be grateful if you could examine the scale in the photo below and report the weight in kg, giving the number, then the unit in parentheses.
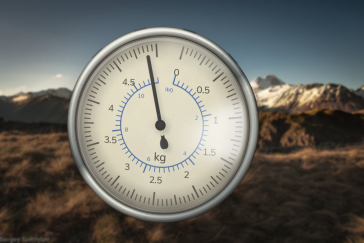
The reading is 4.9 (kg)
